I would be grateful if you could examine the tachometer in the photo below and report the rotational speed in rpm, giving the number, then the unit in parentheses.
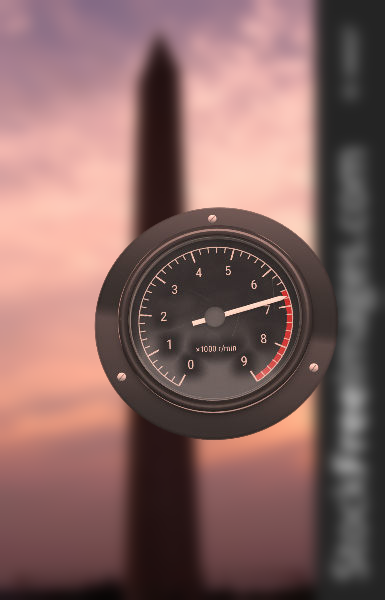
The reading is 6800 (rpm)
